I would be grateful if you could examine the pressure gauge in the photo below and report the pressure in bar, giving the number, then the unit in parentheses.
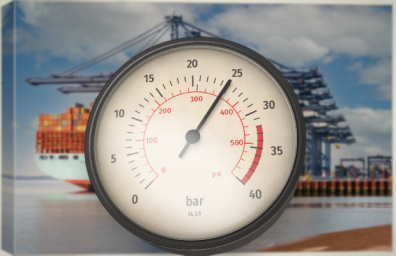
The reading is 25 (bar)
